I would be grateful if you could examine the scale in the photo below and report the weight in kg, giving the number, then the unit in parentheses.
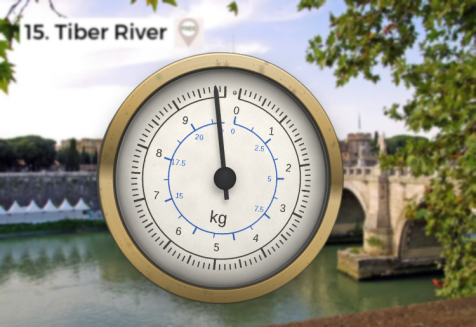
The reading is 9.8 (kg)
